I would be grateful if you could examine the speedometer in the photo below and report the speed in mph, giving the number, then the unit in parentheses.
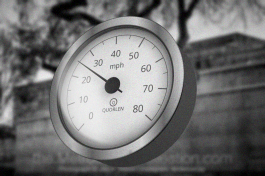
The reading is 25 (mph)
